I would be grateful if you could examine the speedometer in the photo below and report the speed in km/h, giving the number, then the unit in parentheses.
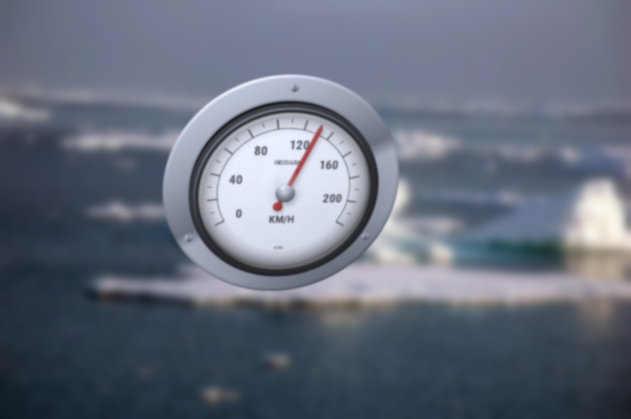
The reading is 130 (km/h)
